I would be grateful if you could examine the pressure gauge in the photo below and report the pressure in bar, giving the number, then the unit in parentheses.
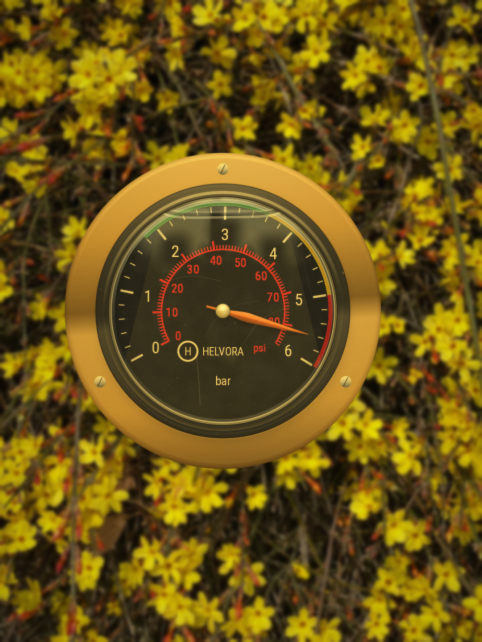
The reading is 5.6 (bar)
